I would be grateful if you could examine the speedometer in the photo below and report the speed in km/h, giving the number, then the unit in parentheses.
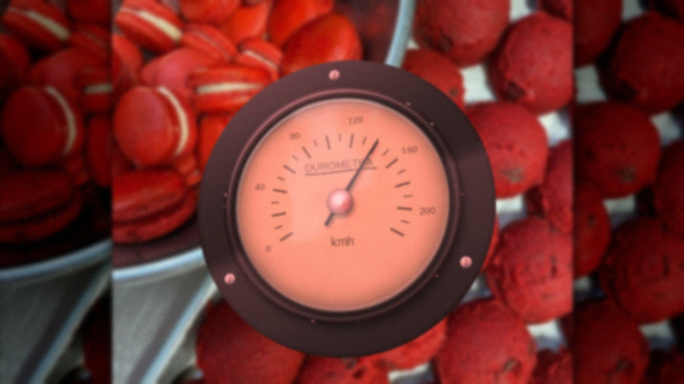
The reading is 140 (km/h)
